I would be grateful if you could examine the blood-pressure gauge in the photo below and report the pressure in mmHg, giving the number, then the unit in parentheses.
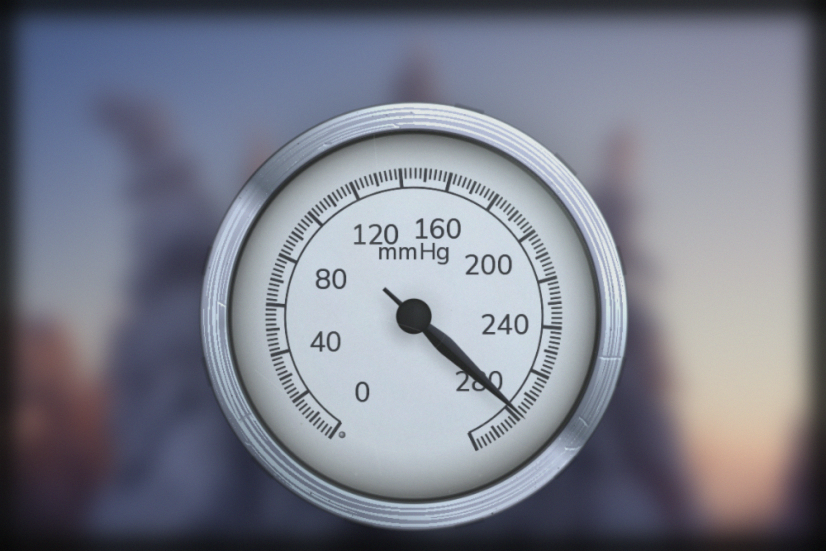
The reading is 278 (mmHg)
